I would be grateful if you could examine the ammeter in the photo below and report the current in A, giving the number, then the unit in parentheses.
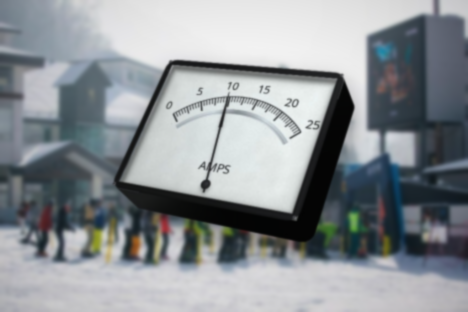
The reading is 10 (A)
